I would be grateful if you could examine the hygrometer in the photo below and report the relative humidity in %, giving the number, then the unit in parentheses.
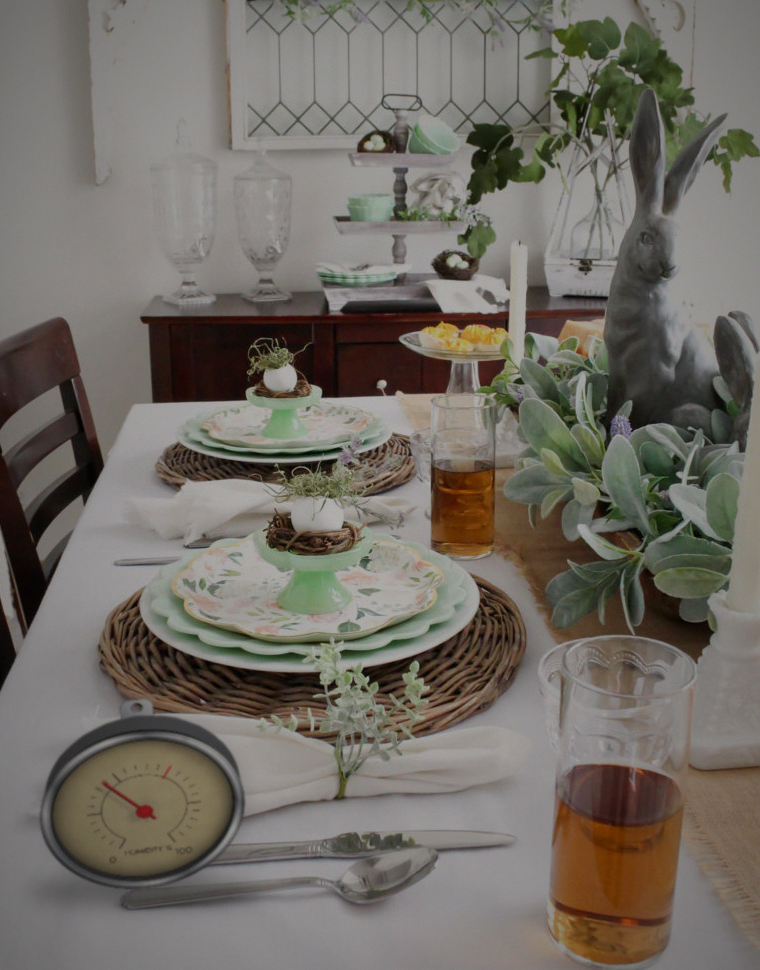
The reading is 36 (%)
